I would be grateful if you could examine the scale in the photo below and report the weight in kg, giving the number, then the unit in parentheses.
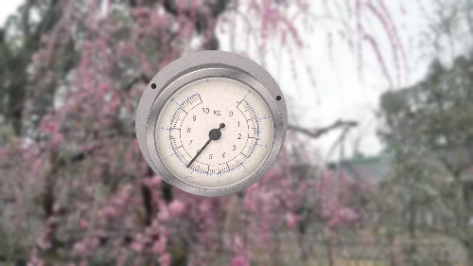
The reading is 6 (kg)
